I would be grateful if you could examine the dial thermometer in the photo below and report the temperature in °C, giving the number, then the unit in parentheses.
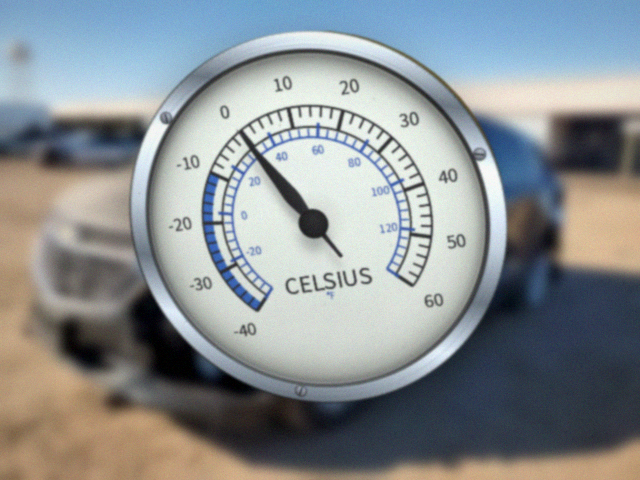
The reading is 0 (°C)
